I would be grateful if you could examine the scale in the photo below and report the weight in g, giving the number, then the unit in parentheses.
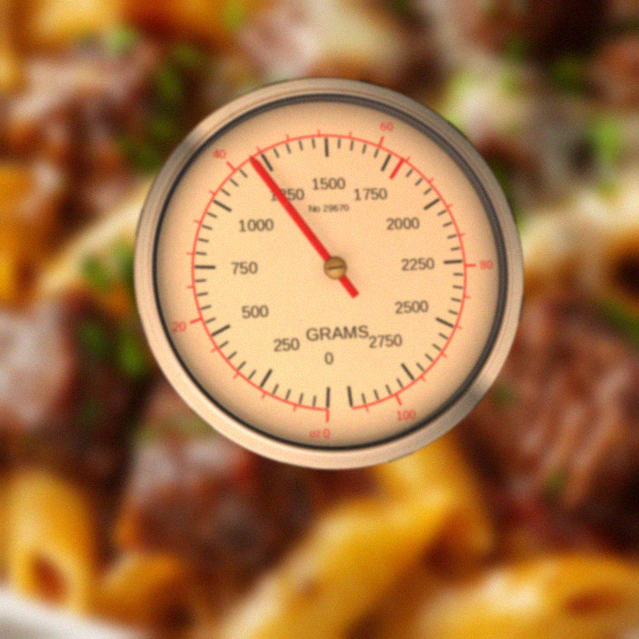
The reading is 1200 (g)
